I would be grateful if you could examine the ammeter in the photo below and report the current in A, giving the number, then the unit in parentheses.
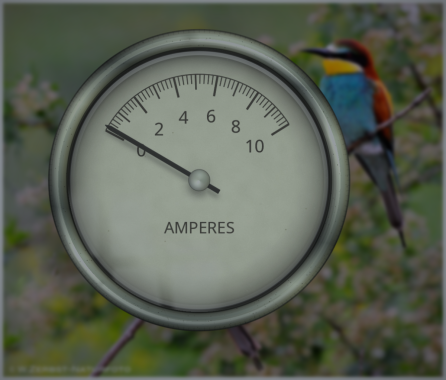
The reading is 0.2 (A)
